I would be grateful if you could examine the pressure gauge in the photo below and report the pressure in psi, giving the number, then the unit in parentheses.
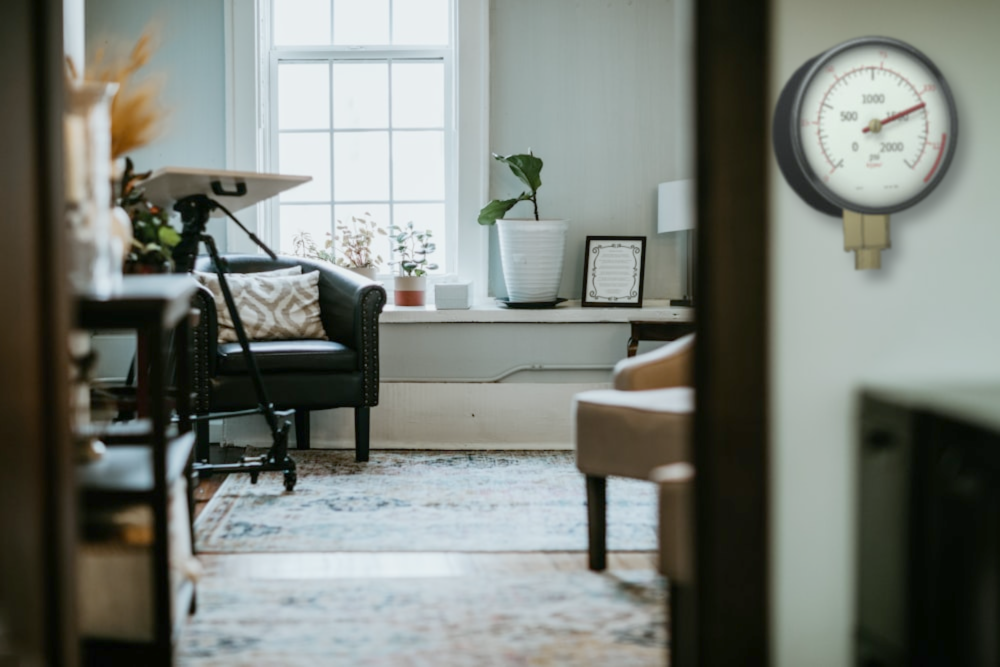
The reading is 1500 (psi)
